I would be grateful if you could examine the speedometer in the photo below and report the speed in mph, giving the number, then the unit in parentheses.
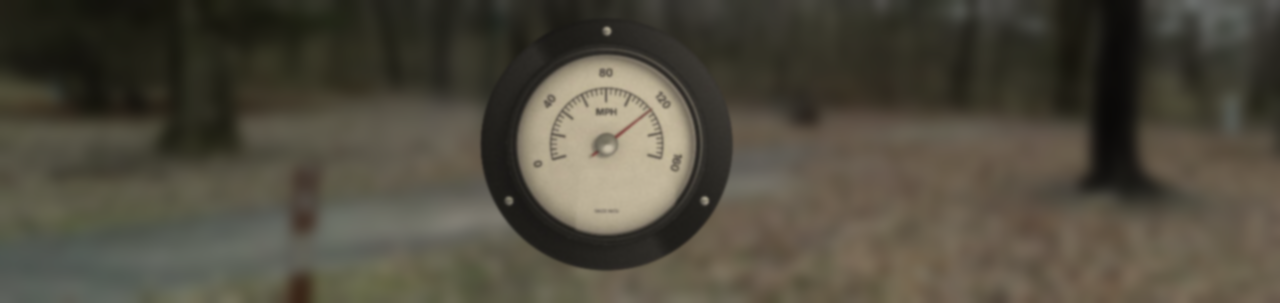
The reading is 120 (mph)
